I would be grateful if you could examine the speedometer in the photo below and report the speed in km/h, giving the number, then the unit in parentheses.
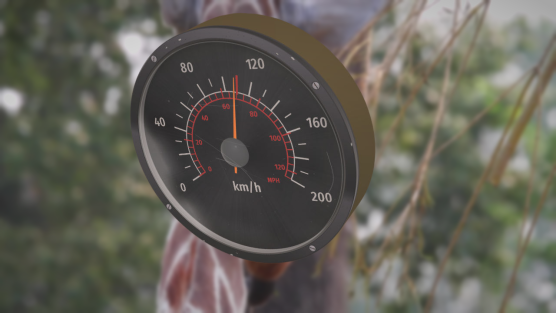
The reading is 110 (km/h)
